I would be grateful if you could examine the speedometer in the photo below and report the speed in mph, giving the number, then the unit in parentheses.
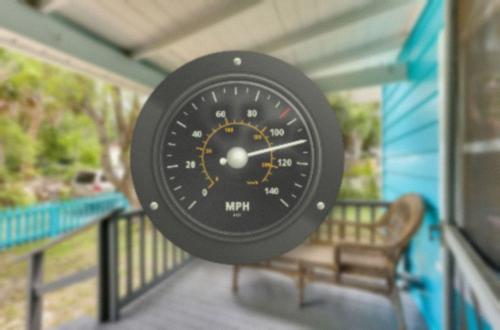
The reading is 110 (mph)
